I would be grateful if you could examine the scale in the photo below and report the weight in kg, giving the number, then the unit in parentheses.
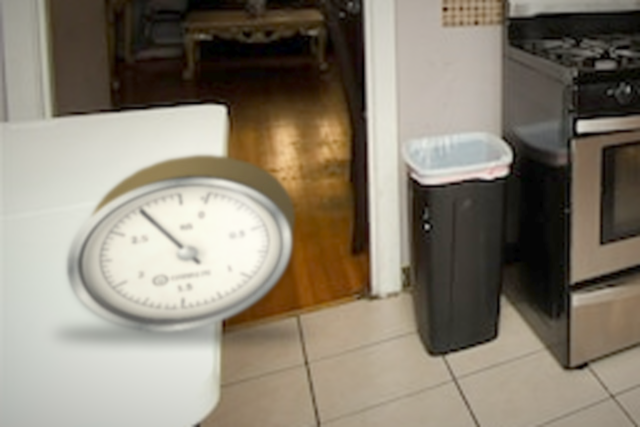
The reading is 2.75 (kg)
